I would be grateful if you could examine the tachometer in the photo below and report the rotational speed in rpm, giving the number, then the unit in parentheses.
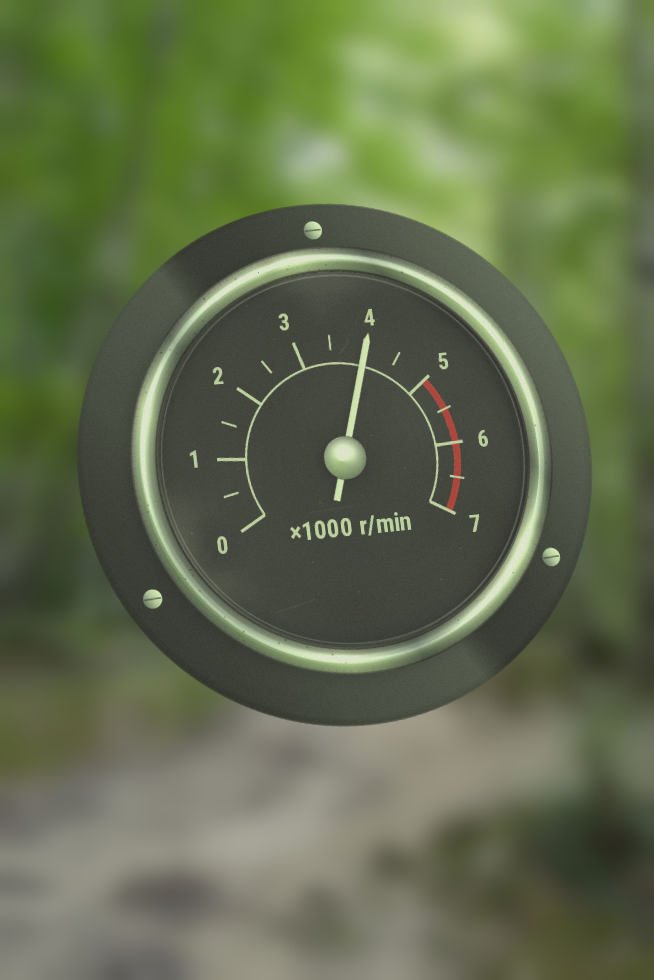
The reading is 4000 (rpm)
